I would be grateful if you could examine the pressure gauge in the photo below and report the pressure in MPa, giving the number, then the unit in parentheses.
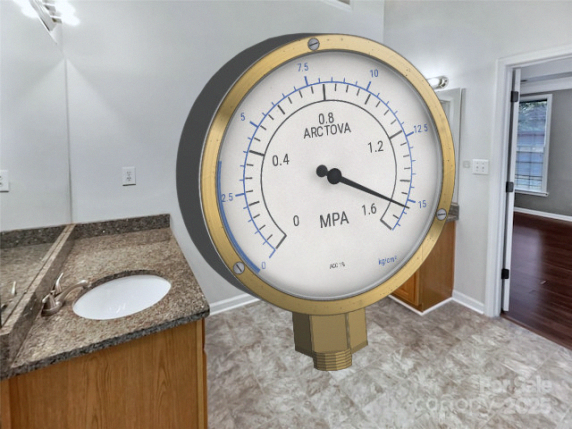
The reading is 1.5 (MPa)
